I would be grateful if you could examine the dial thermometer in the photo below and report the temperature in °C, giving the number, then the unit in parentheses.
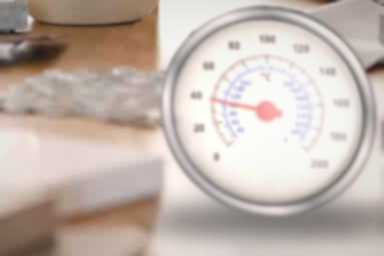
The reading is 40 (°C)
